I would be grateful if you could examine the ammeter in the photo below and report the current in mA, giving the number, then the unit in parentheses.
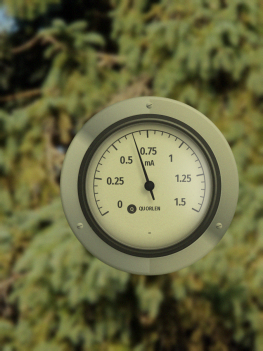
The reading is 0.65 (mA)
